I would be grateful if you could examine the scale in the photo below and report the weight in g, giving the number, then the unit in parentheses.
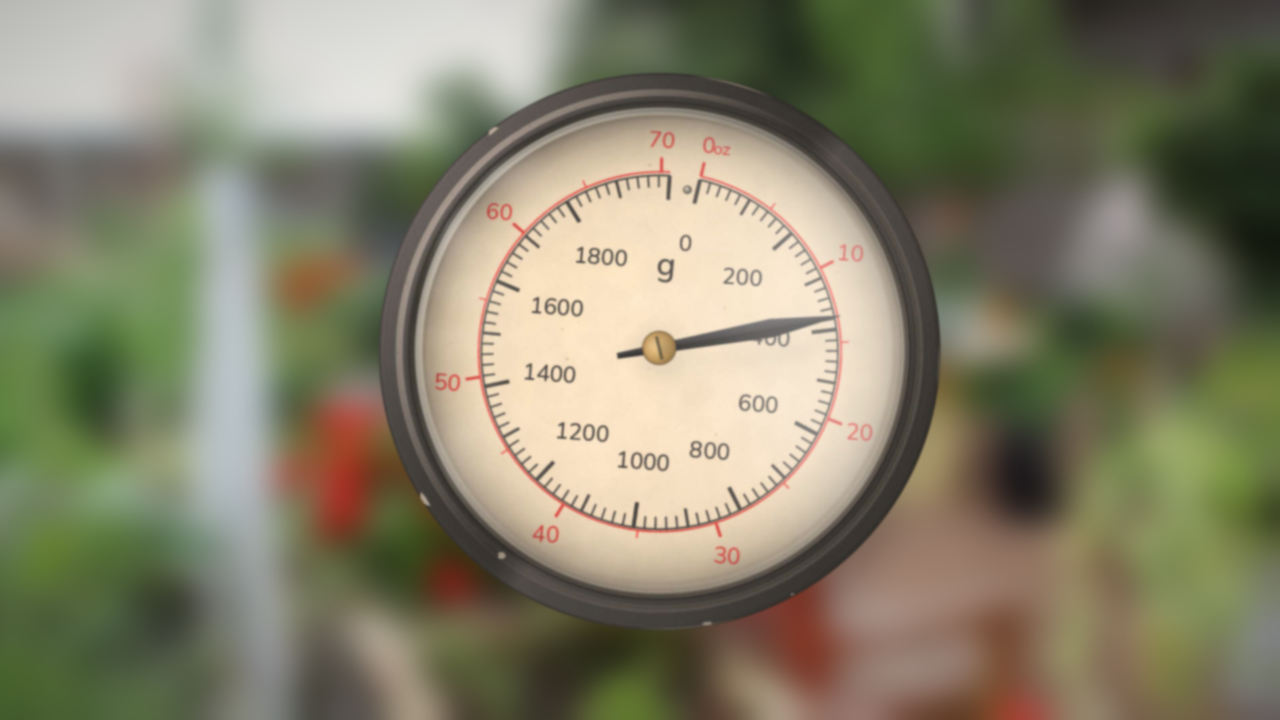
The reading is 380 (g)
